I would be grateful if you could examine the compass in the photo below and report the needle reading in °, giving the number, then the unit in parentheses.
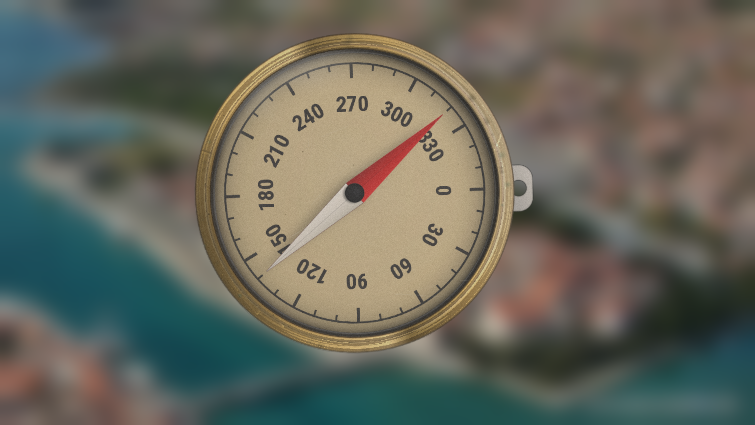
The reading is 320 (°)
